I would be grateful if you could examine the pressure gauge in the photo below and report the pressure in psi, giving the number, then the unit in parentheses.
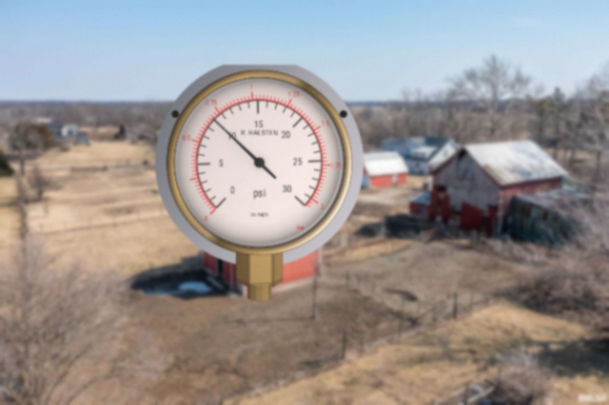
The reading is 10 (psi)
